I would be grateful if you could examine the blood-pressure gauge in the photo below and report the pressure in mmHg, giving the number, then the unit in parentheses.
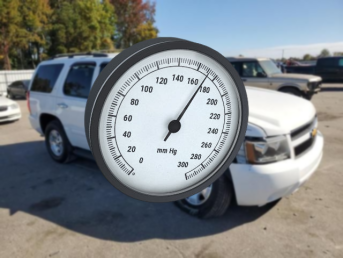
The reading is 170 (mmHg)
